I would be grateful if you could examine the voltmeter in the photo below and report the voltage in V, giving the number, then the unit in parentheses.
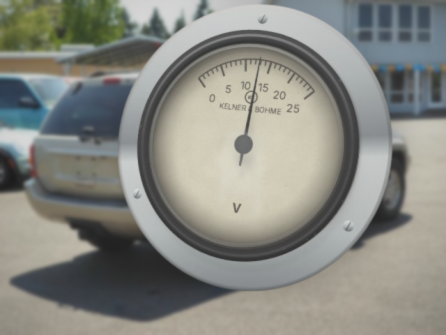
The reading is 13 (V)
